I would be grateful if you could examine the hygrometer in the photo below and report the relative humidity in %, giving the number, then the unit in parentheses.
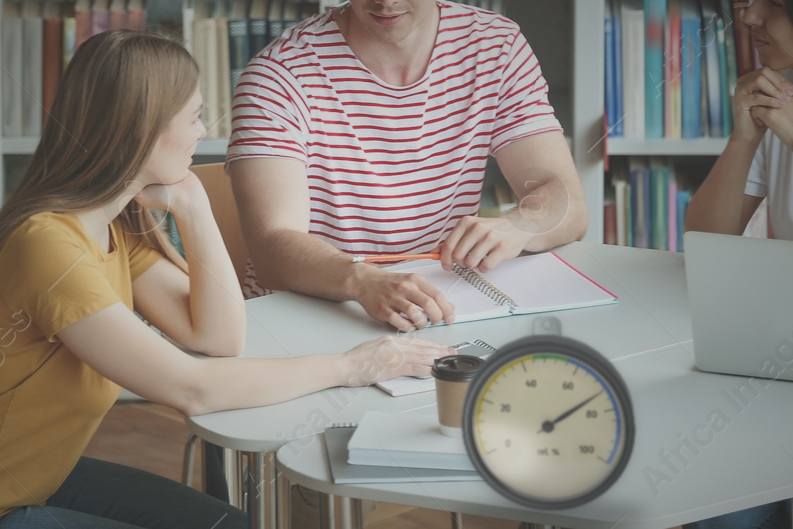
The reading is 72 (%)
